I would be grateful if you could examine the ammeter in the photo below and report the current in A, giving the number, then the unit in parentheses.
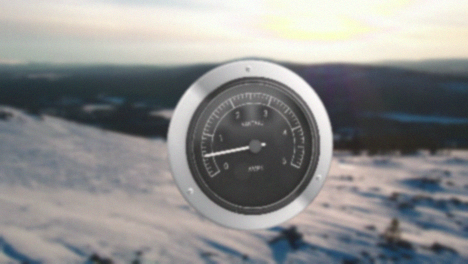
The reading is 0.5 (A)
